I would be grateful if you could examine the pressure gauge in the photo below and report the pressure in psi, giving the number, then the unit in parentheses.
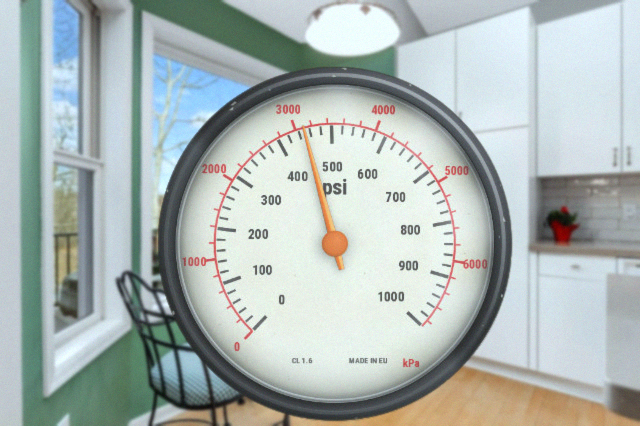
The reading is 450 (psi)
